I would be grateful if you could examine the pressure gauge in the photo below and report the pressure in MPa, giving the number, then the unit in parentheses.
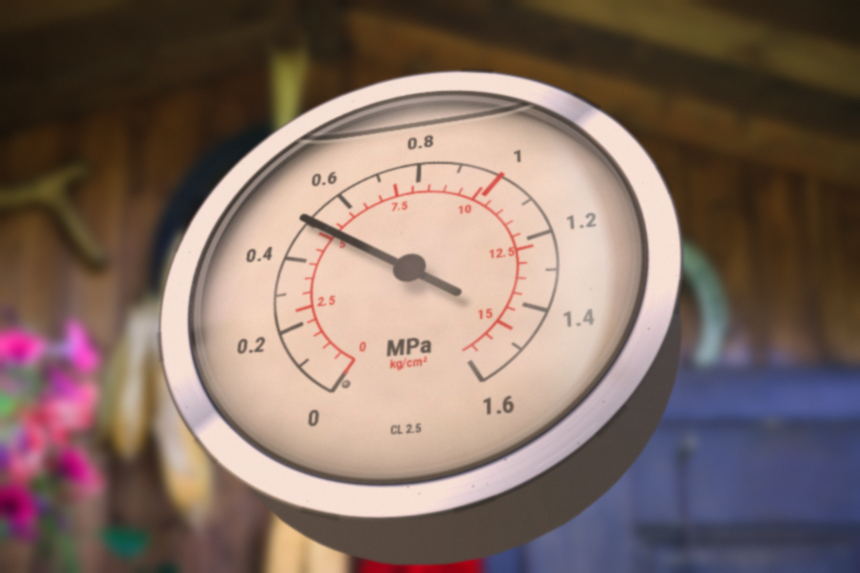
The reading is 0.5 (MPa)
